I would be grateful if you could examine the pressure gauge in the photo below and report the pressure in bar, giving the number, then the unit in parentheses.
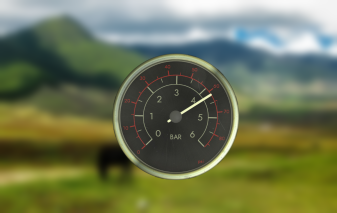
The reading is 4.25 (bar)
